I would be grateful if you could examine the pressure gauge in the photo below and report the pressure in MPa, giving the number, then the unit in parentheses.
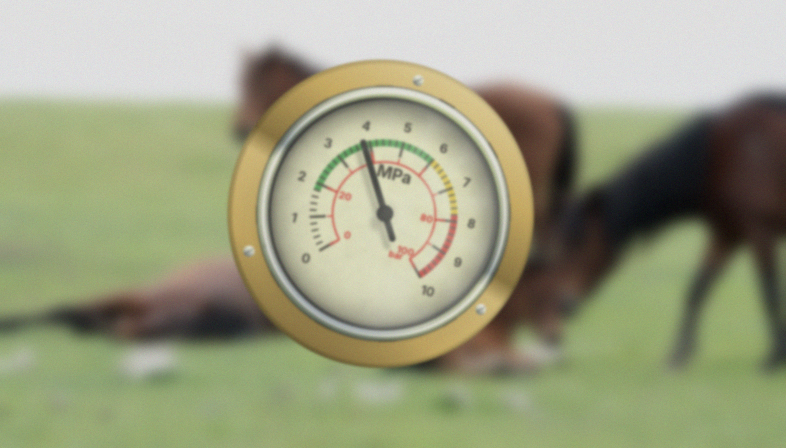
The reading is 3.8 (MPa)
